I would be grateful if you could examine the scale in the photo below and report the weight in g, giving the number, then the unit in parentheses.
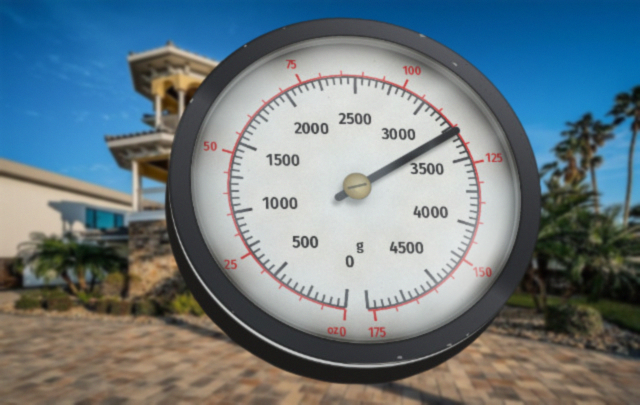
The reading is 3300 (g)
